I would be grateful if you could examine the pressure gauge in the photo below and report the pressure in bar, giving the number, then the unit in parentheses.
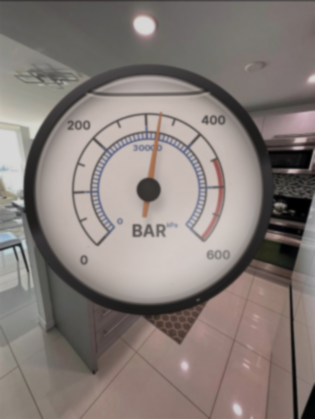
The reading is 325 (bar)
